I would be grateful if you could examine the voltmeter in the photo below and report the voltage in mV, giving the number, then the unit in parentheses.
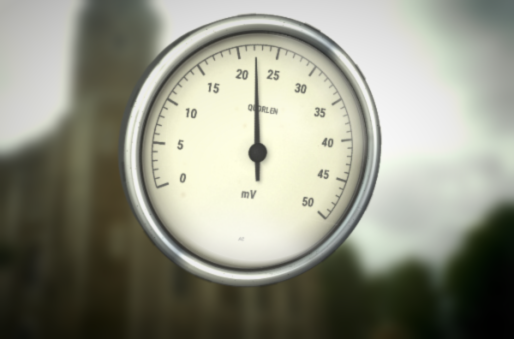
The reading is 22 (mV)
